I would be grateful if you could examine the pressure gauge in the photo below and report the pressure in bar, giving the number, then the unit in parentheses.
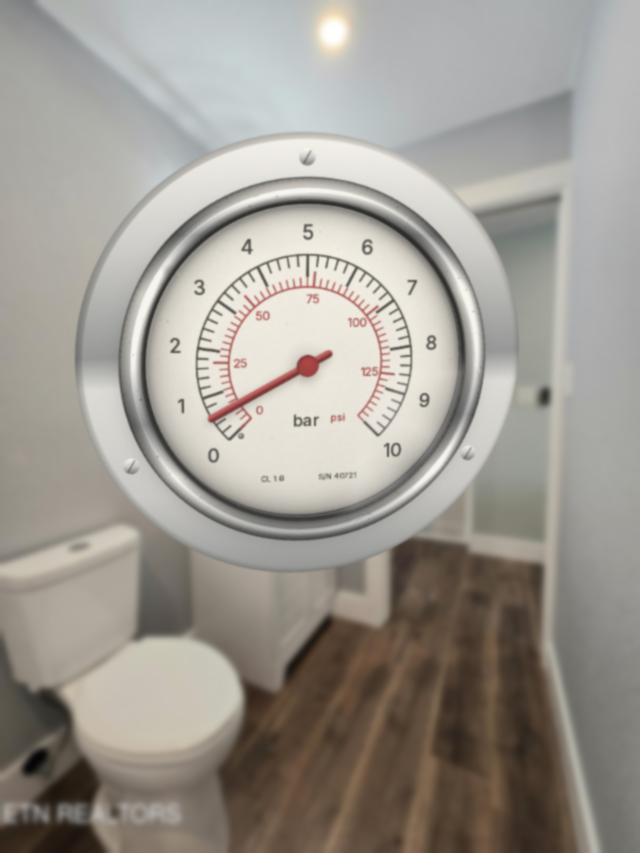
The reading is 0.6 (bar)
